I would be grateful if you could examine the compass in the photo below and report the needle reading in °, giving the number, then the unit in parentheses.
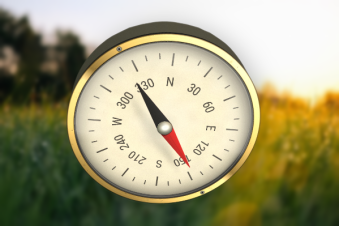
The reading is 145 (°)
